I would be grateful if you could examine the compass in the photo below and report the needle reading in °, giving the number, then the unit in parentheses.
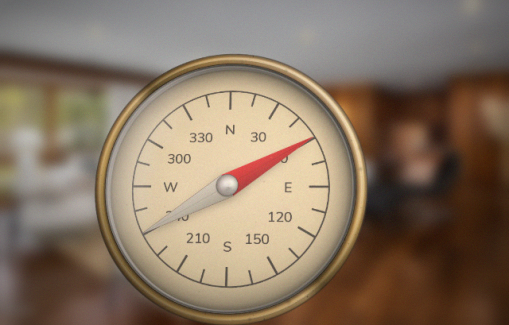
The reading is 60 (°)
